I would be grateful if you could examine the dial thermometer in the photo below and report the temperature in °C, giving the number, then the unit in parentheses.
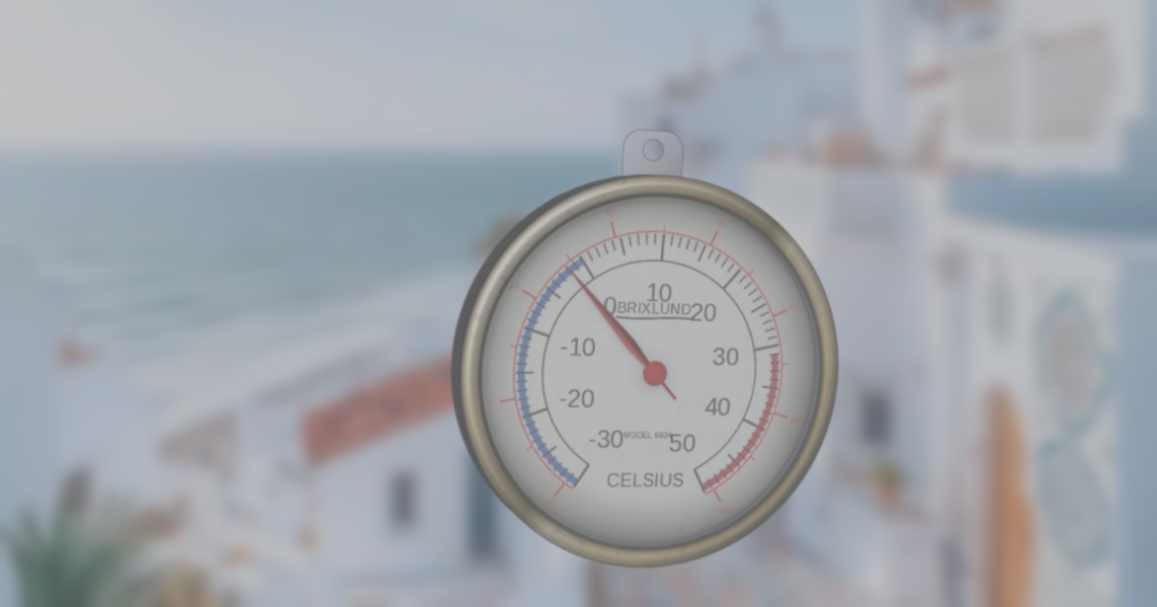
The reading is -2 (°C)
